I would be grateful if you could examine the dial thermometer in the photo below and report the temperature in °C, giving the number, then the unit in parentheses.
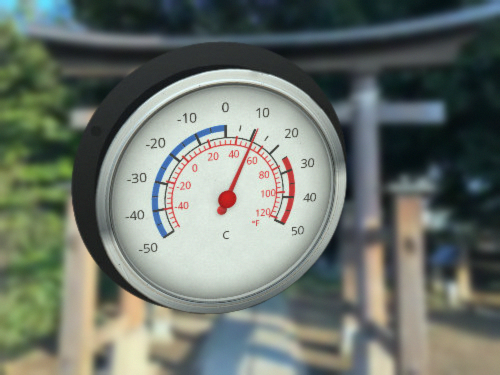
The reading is 10 (°C)
